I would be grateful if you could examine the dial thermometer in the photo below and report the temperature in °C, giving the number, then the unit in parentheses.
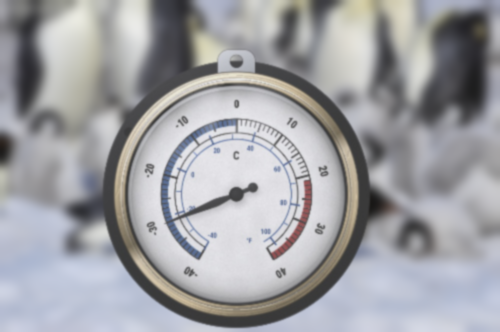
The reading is -30 (°C)
